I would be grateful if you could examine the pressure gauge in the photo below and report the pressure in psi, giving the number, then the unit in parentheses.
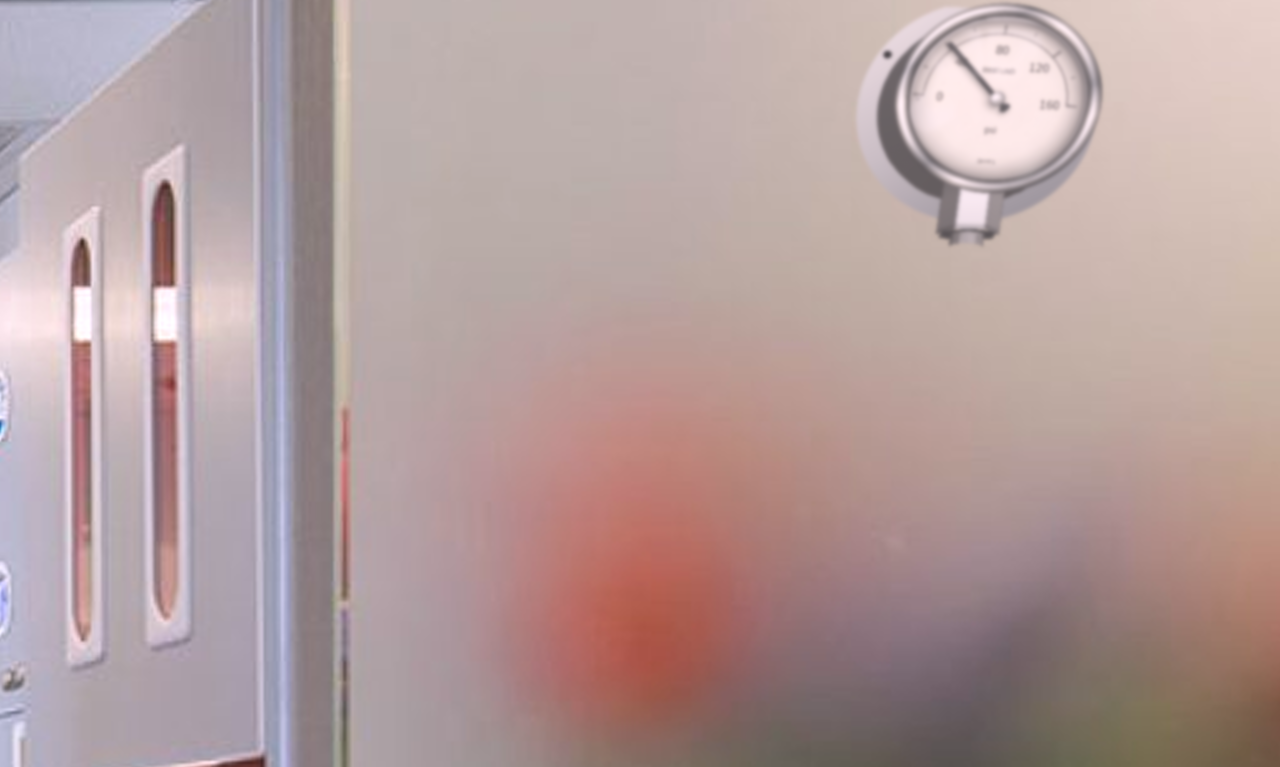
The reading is 40 (psi)
